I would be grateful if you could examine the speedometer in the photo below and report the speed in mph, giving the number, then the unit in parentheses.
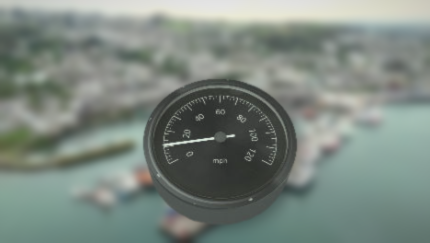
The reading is 10 (mph)
